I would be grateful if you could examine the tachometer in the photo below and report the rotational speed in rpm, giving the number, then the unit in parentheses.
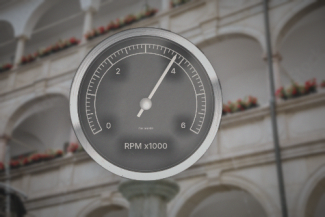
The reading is 3800 (rpm)
